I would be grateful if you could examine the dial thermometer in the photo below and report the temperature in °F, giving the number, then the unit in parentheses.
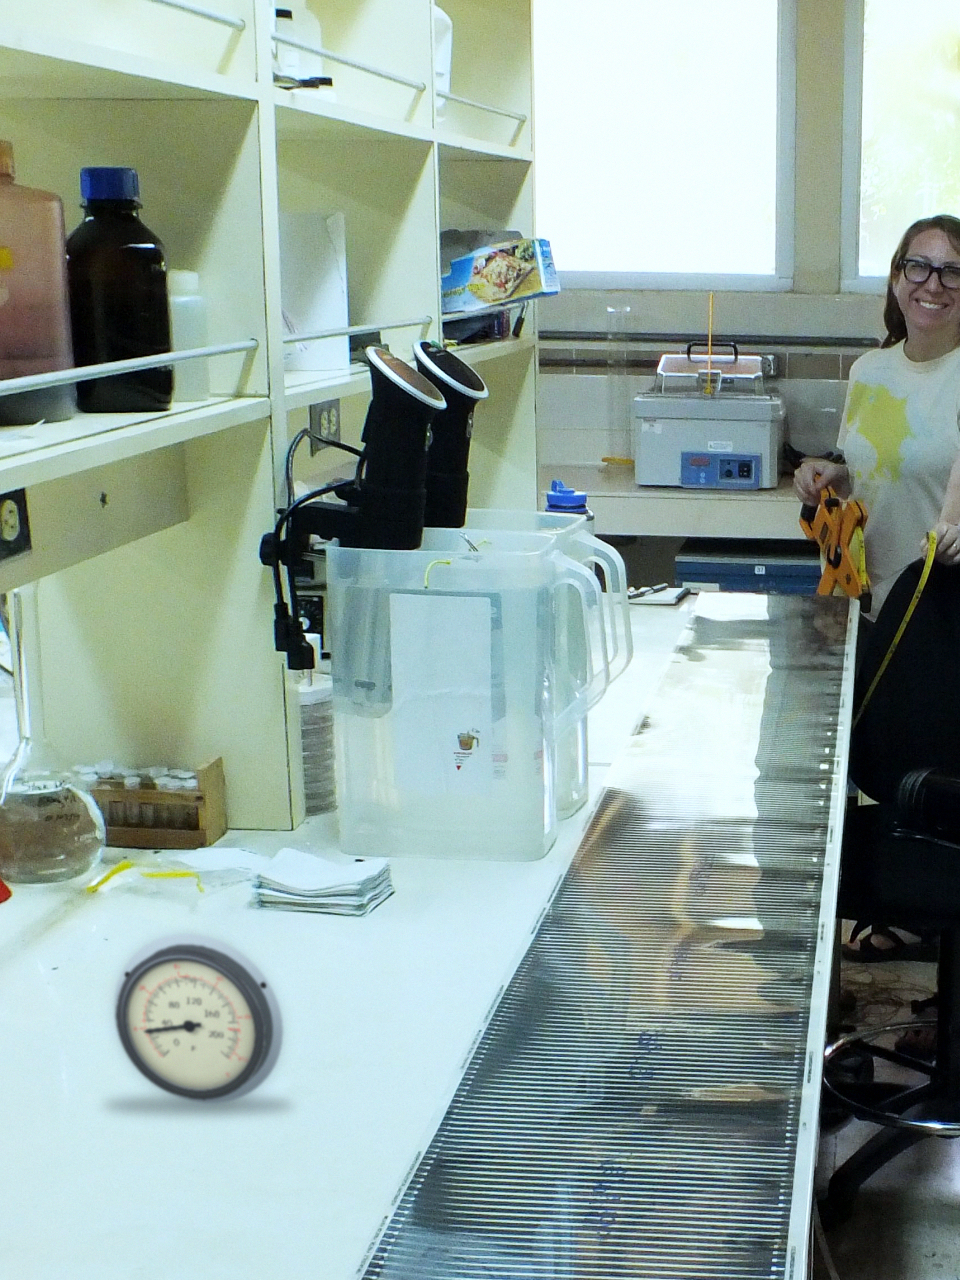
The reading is 30 (°F)
